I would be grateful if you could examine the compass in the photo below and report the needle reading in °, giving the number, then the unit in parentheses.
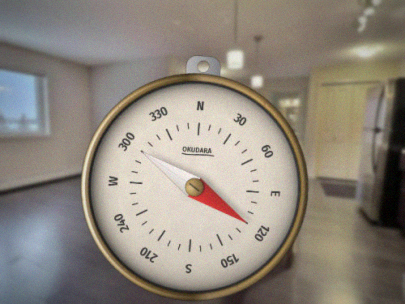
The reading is 120 (°)
